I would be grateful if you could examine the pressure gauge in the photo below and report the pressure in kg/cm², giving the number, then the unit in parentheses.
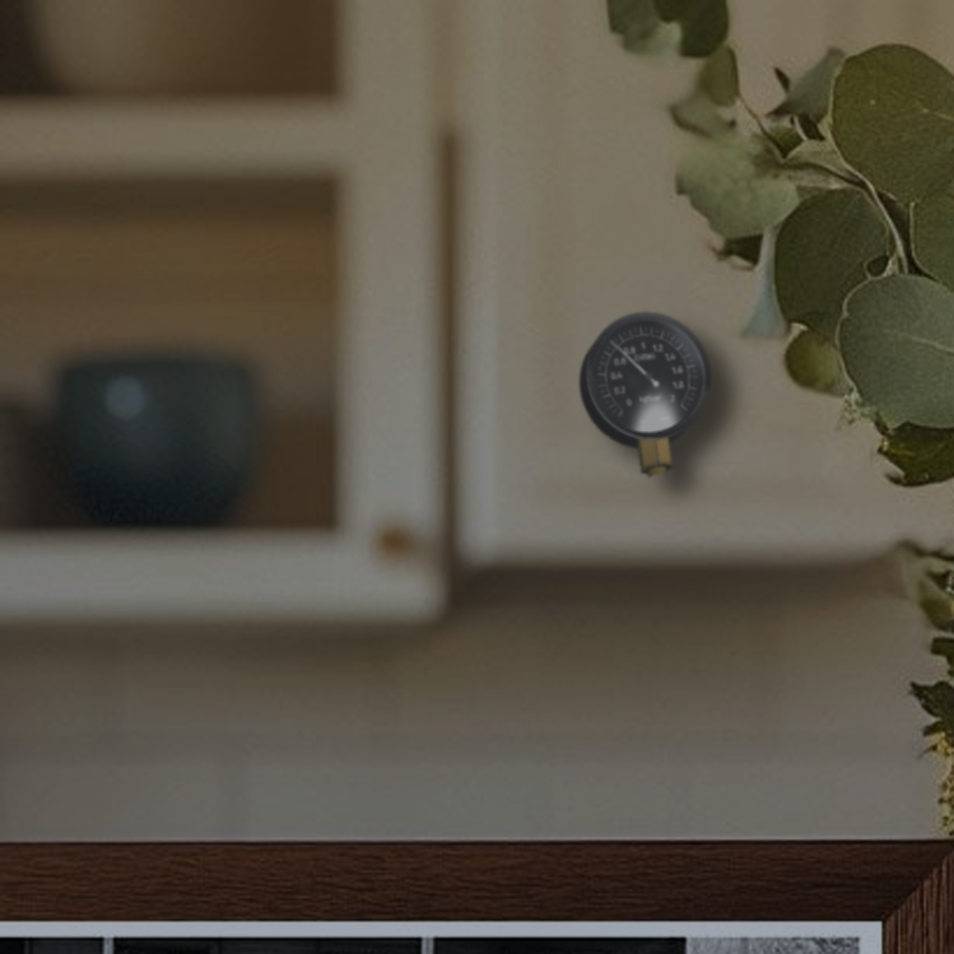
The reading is 0.7 (kg/cm²)
